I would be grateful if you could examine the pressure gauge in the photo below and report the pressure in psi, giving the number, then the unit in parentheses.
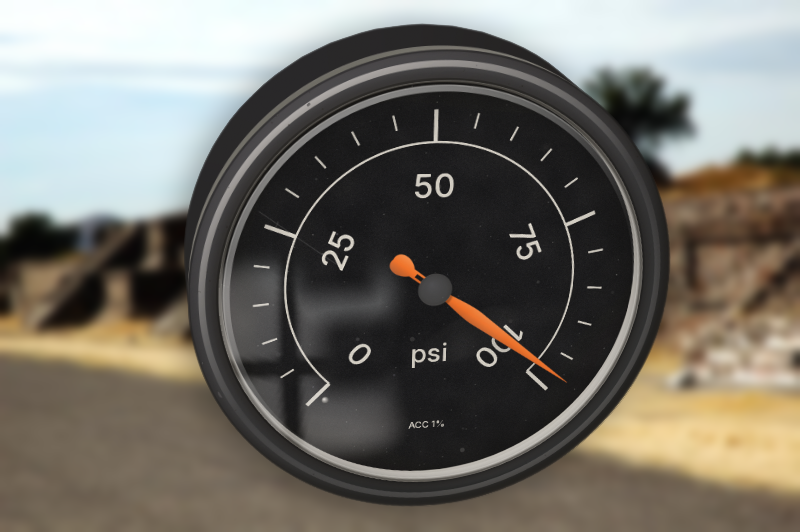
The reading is 97.5 (psi)
